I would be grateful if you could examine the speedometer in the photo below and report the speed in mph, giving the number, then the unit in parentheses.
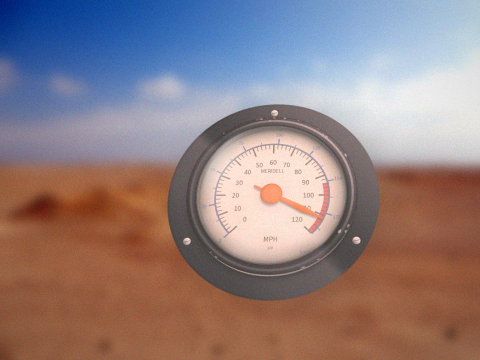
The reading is 112 (mph)
